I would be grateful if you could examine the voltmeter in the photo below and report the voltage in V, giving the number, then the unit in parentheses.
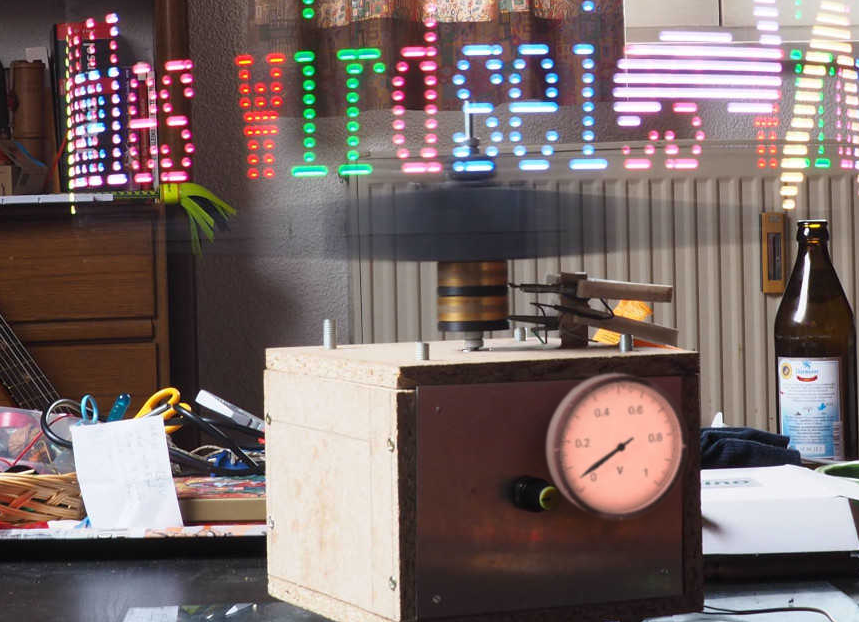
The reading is 0.05 (V)
